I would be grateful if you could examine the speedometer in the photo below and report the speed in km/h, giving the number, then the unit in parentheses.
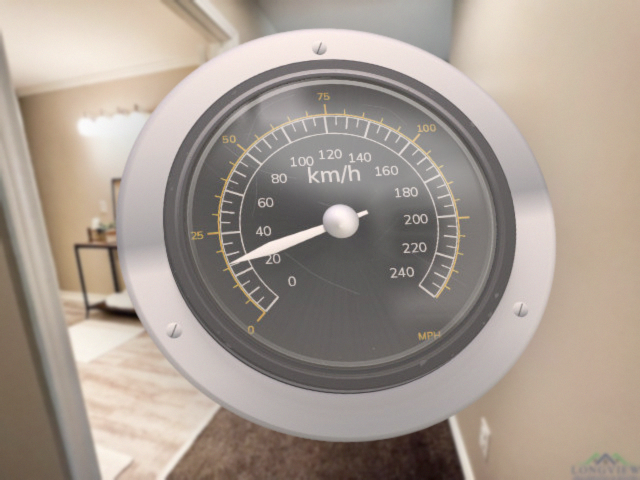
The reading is 25 (km/h)
